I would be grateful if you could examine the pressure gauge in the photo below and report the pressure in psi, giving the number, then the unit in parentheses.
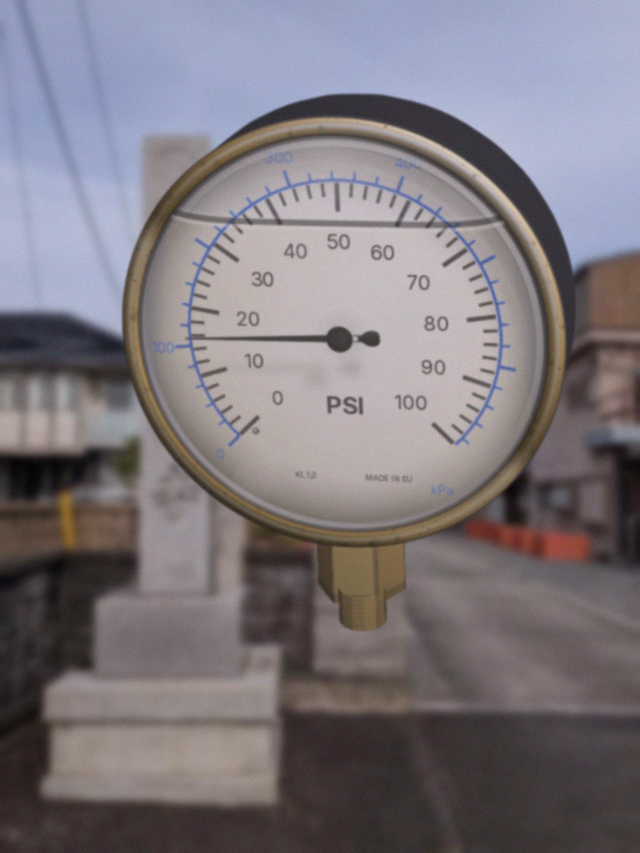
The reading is 16 (psi)
